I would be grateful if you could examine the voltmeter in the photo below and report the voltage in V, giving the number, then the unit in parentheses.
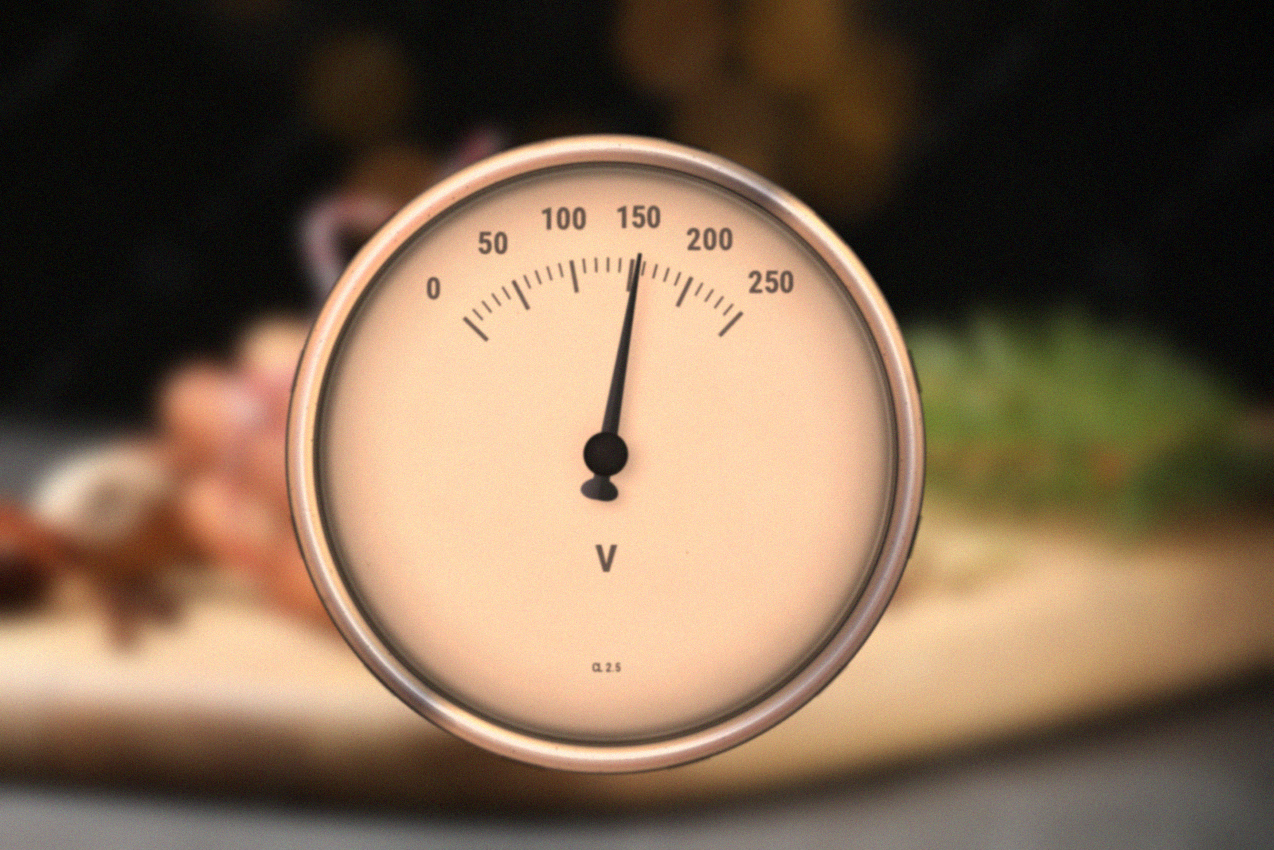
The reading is 155 (V)
